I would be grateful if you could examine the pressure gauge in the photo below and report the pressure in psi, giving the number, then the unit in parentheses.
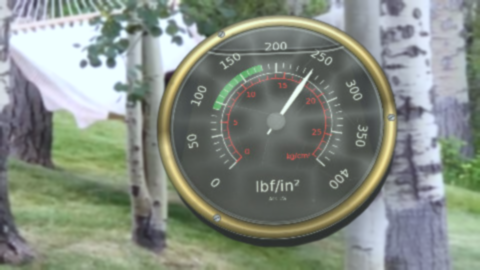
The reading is 250 (psi)
